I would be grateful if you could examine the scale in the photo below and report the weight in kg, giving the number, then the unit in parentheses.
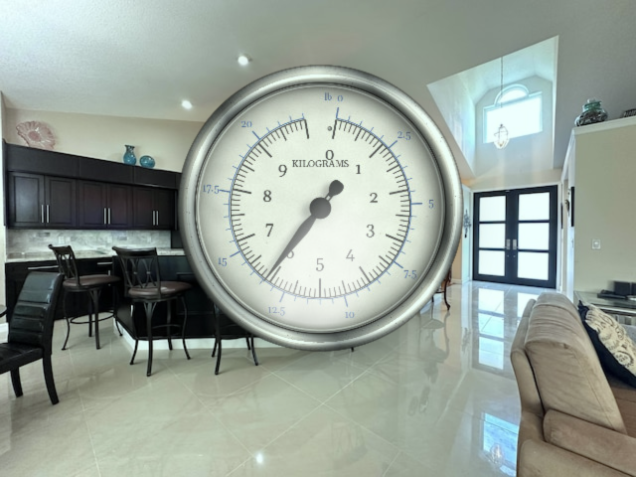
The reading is 6.1 (kg)
